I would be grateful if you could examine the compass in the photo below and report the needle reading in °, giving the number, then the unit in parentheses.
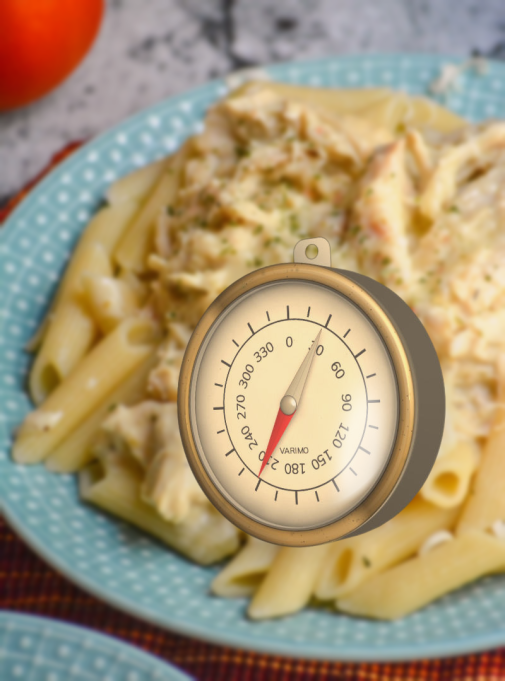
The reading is 210 (°)
